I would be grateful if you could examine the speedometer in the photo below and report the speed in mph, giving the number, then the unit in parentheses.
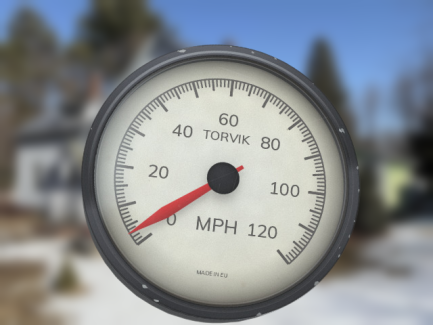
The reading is 3 (mph)
